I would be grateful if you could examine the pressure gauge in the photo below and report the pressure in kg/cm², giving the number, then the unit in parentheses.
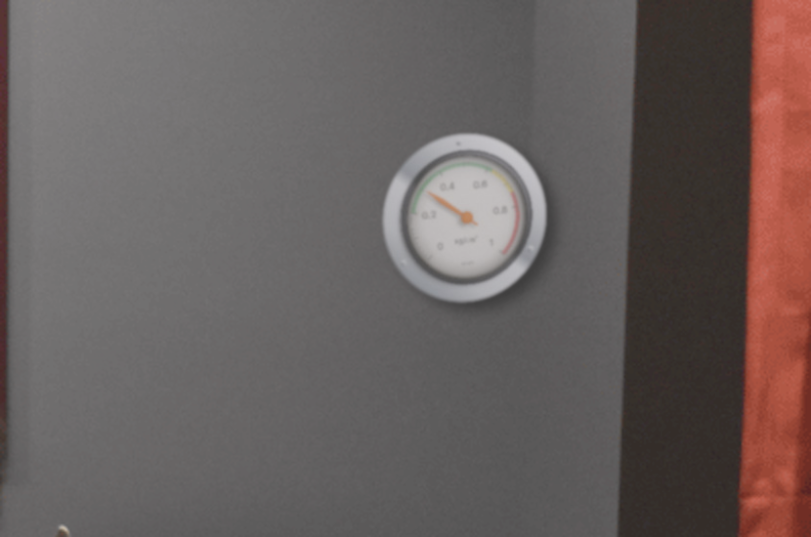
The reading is 0.3 (kg/cm²)
